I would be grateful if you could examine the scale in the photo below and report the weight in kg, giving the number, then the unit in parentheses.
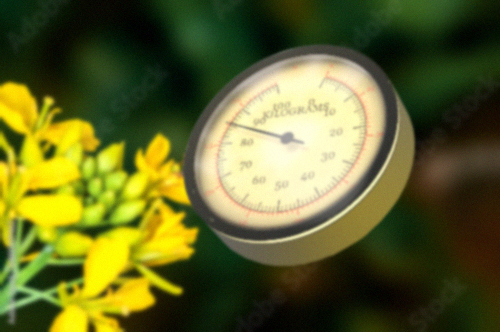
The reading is 85 (kg)
